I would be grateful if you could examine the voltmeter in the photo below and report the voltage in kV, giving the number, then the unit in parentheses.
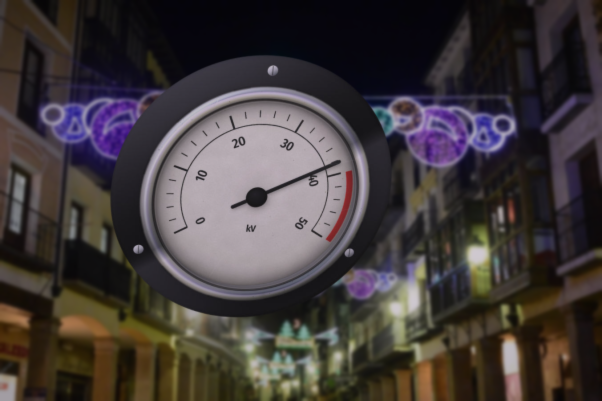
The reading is 38 (kV)
